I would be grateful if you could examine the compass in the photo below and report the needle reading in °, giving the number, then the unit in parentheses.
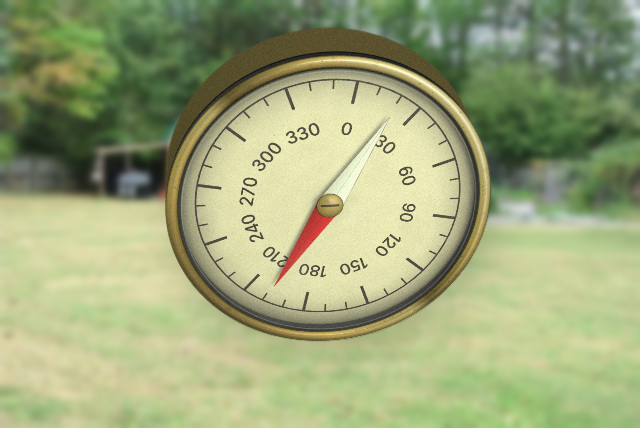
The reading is 200 (°)
